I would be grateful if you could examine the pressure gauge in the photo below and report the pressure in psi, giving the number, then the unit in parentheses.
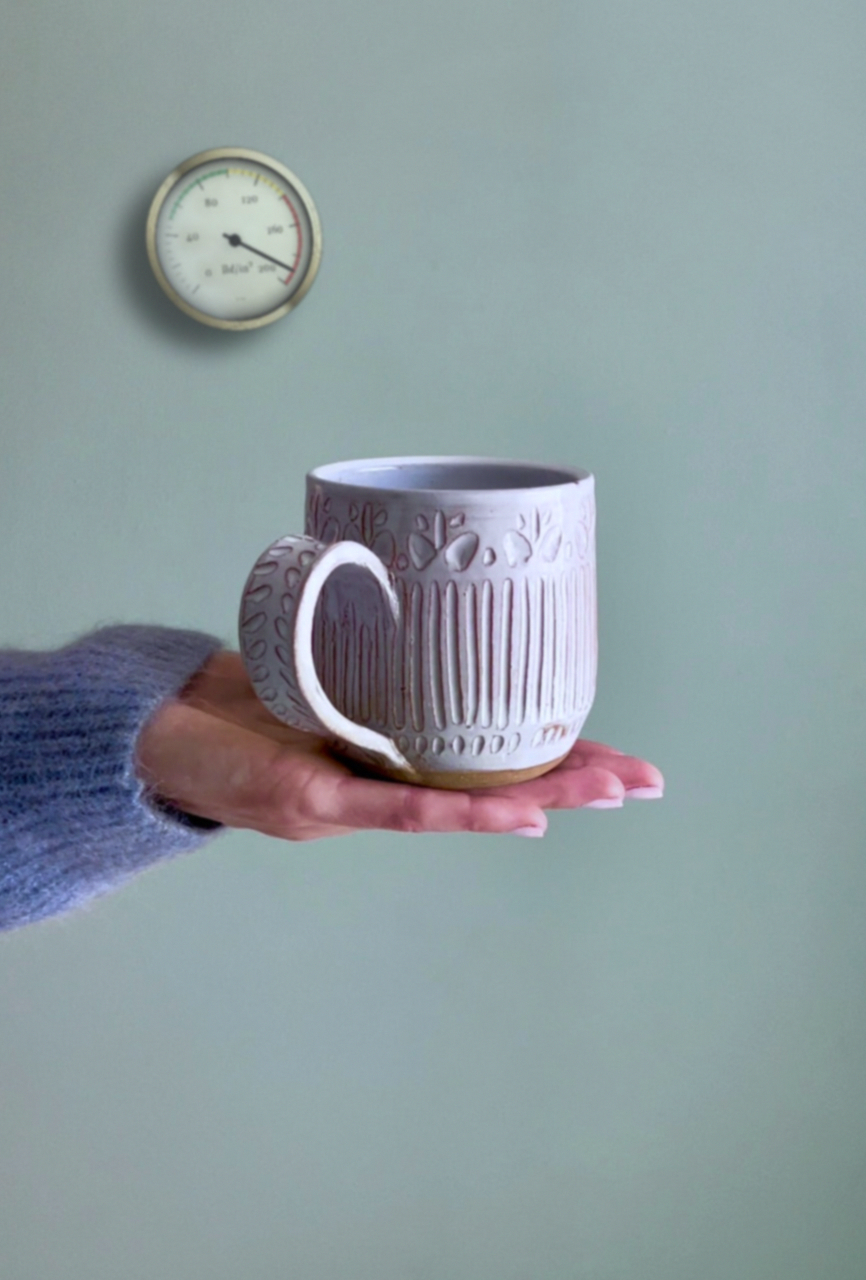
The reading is 190 (psi)
